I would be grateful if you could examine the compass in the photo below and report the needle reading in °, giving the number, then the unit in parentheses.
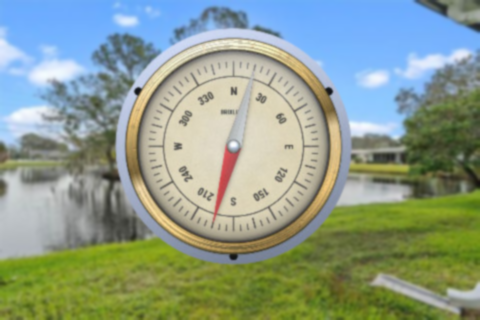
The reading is 195 (°)
